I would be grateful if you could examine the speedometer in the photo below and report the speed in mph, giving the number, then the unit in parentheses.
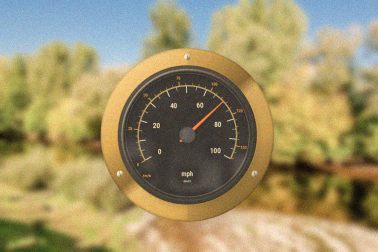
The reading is 70 (mph)
